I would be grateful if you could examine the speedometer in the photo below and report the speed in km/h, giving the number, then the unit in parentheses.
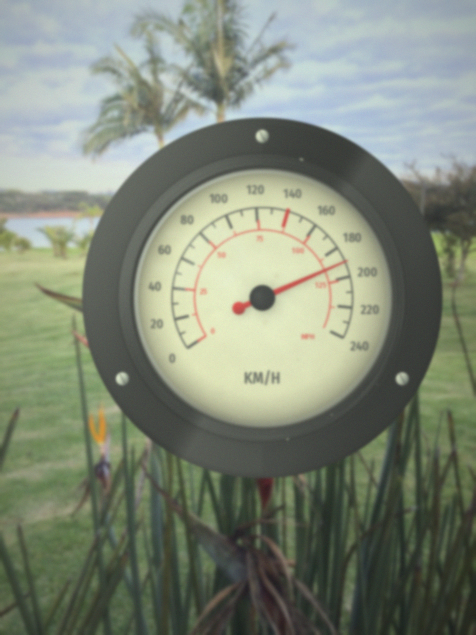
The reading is 190 (km/h)
